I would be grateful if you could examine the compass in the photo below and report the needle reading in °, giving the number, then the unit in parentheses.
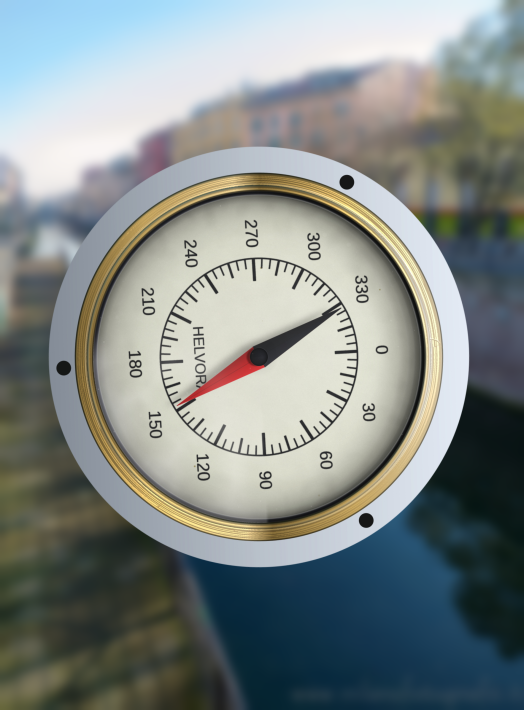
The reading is 152.5 (°)
